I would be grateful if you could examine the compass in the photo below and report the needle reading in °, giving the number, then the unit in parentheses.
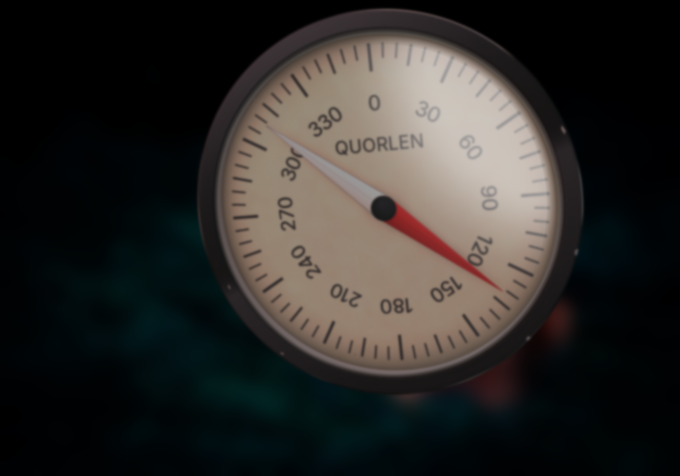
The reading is 130 (°)
